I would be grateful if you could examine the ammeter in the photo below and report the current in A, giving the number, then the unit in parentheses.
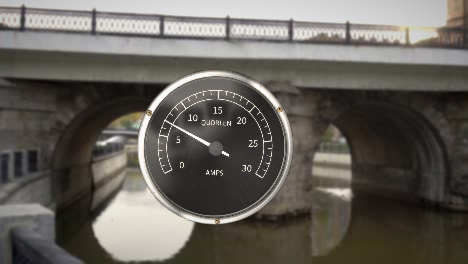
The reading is 7 (A)
